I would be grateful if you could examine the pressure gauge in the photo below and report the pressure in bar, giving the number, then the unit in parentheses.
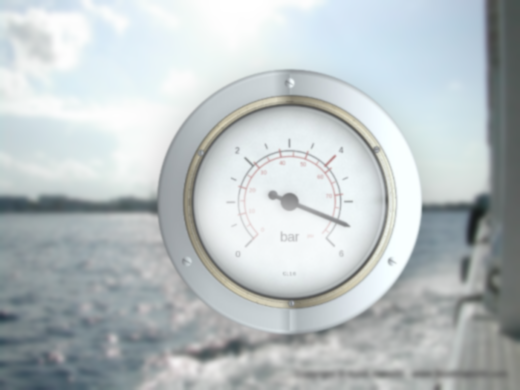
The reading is 5.5 (bar)
